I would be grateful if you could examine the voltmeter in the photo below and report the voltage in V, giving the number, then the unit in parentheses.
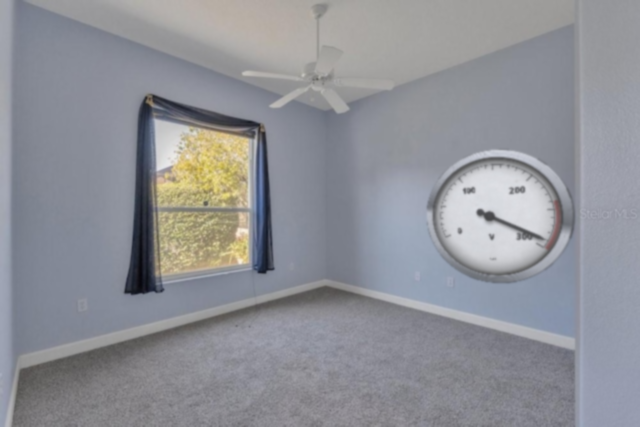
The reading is 290 (V)
